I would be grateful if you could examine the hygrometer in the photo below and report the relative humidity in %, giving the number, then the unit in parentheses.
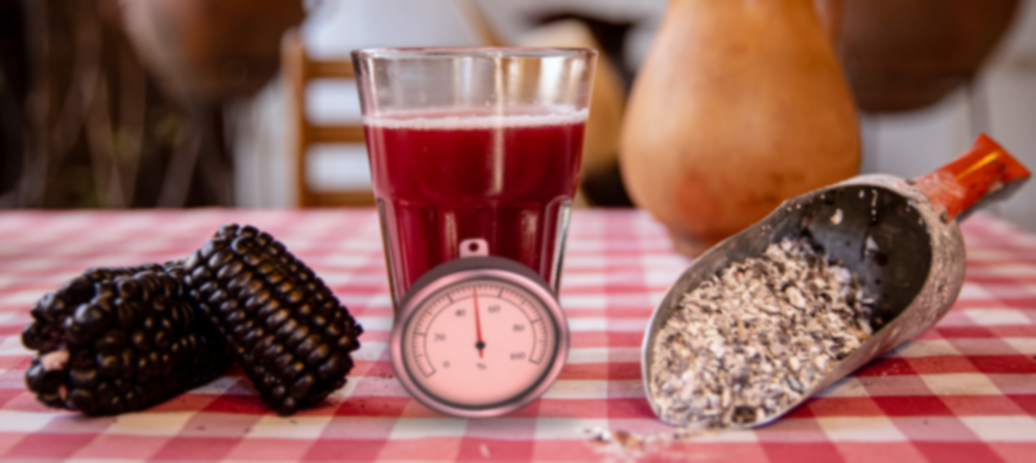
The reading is 50 (%)
